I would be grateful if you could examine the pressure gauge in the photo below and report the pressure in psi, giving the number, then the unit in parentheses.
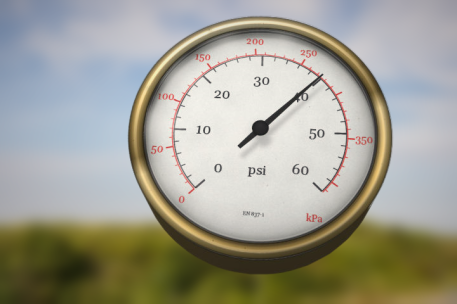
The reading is 40 (psi)
